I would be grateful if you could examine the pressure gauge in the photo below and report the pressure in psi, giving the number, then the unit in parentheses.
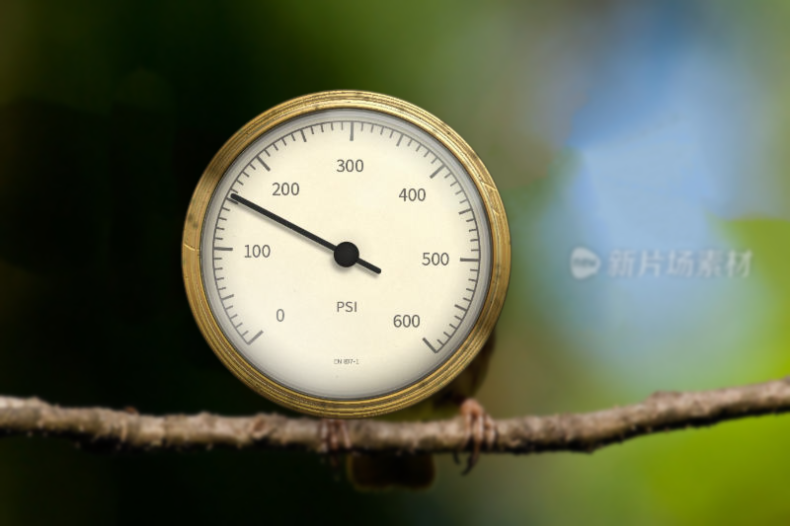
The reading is 155 (psi)
